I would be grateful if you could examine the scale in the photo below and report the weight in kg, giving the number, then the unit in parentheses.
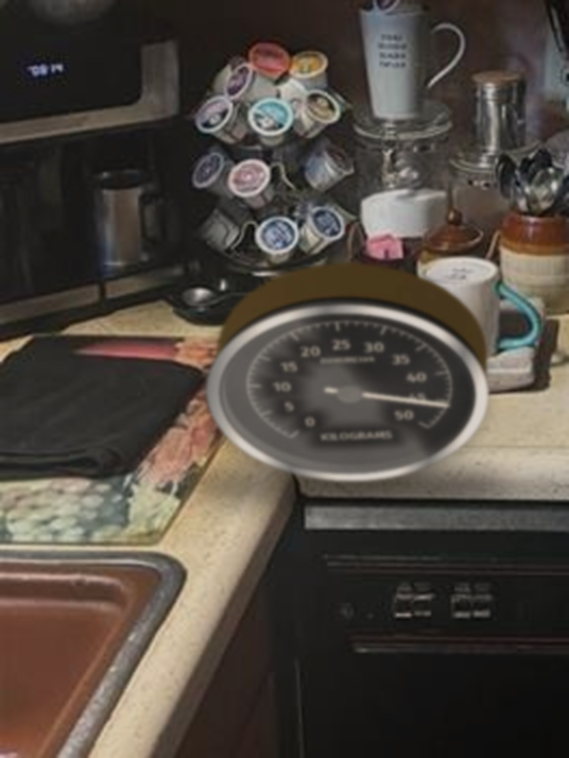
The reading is 45 (kg)
